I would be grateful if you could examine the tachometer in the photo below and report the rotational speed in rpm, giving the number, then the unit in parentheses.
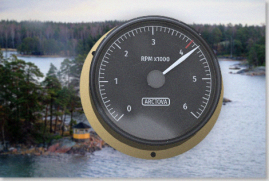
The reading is 4200 (rpm)
